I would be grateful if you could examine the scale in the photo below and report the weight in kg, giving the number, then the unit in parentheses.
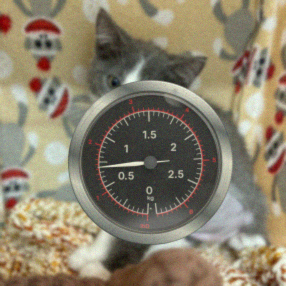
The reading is 0.7 (kg)
